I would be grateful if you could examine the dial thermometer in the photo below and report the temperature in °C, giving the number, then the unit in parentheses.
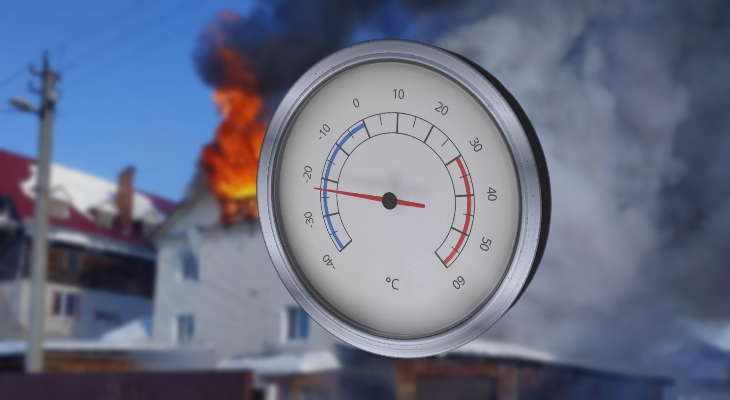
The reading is -22.5 (°C)
